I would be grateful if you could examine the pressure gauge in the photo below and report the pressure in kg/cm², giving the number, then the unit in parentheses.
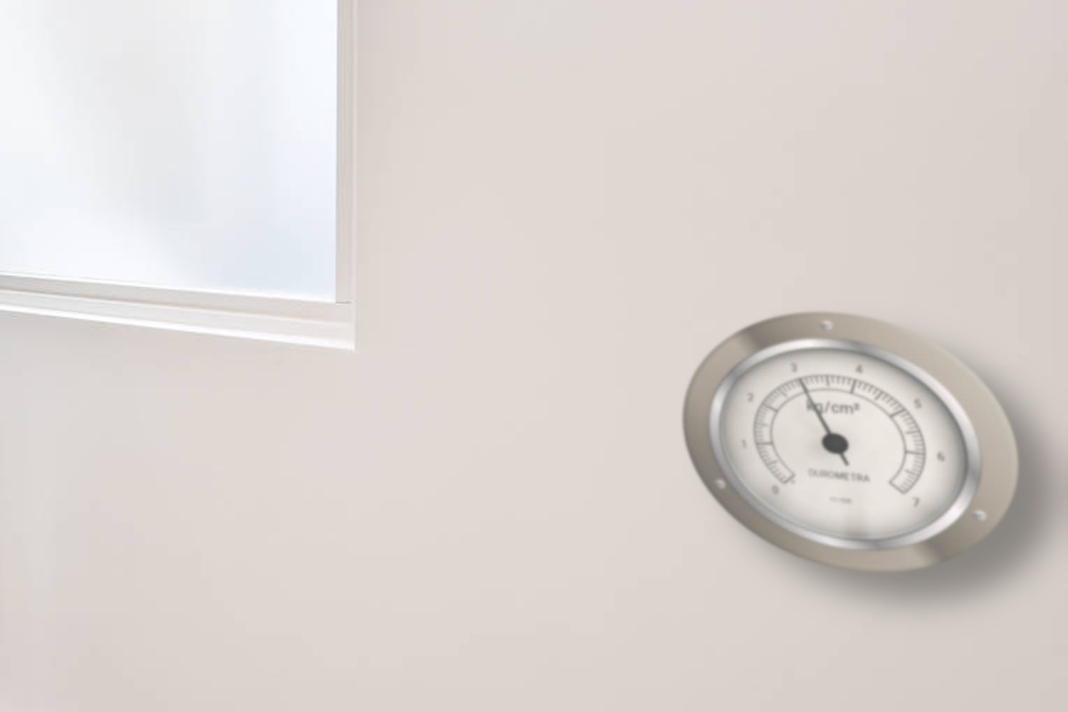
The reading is 3 (kg/cm²)
